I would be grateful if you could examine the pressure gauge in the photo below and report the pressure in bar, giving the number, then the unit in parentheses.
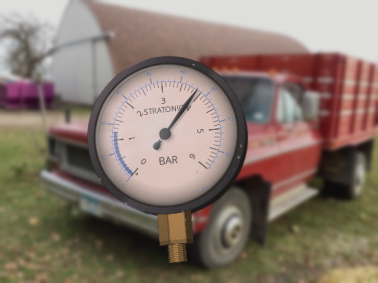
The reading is 3.9 (bar)
